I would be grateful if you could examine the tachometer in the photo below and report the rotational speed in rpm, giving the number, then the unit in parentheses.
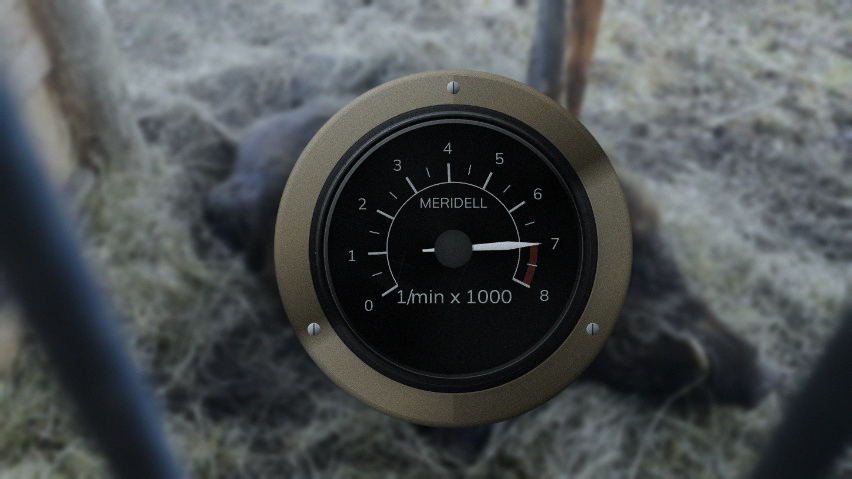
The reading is 7000 (rpm)
